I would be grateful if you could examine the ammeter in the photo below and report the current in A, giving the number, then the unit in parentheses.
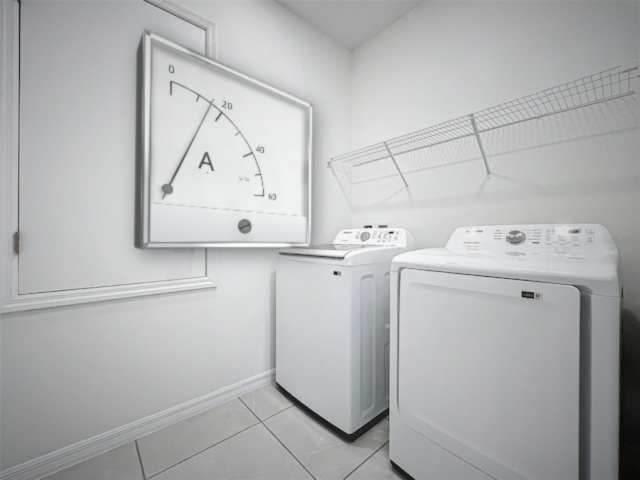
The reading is 15 (A)
